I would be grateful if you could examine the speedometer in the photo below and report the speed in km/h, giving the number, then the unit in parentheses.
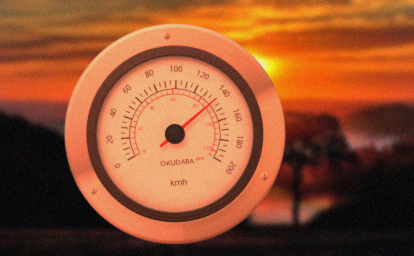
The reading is 140 (km/h)
